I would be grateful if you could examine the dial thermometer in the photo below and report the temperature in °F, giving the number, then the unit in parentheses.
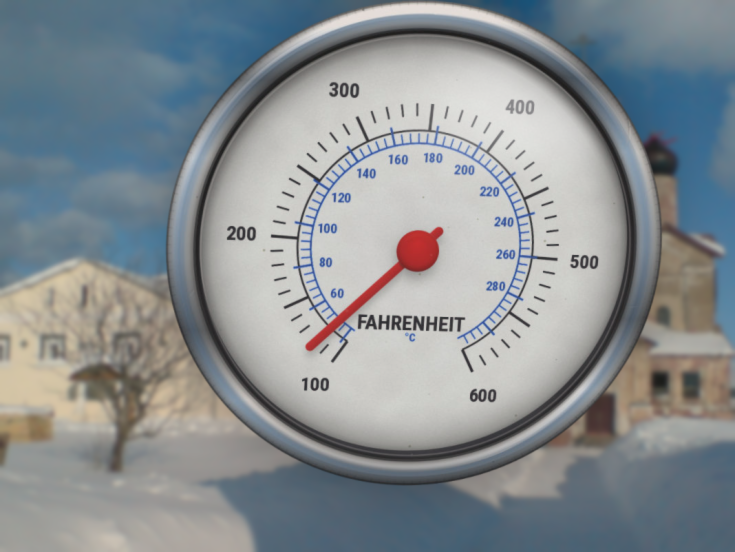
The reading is 120 (°F)
